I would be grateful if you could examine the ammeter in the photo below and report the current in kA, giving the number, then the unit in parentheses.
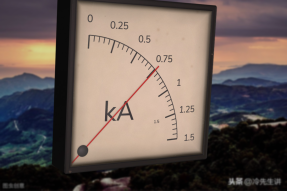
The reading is 0.75 (kA)
